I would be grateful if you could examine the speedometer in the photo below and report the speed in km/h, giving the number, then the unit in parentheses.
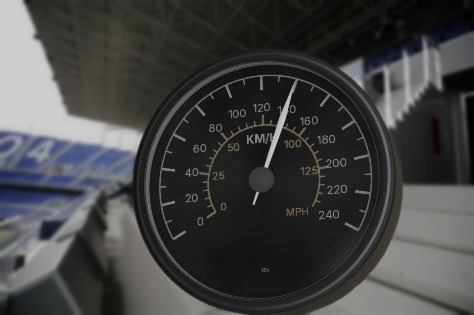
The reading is 140 (km/h)
